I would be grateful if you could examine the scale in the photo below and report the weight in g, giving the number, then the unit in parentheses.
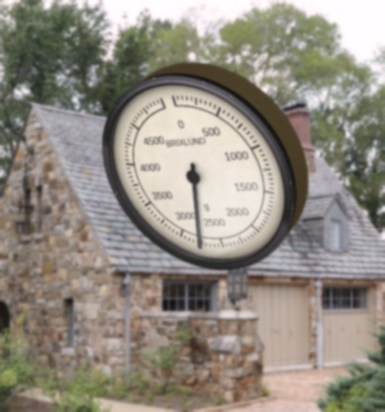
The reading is 2750 (g)
